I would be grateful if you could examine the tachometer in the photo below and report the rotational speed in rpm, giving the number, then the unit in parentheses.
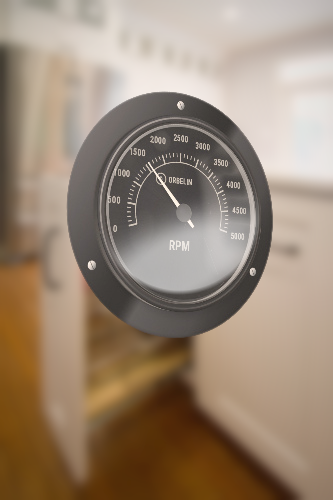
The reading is 1500 (rpm)
